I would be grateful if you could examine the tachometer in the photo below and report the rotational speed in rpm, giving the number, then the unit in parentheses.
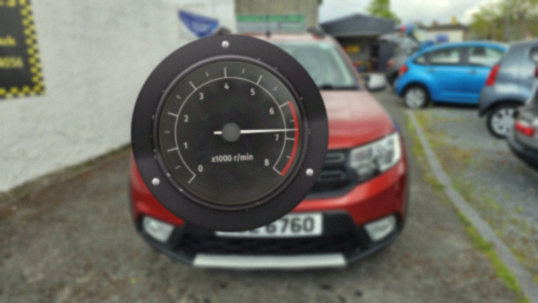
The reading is 6750 (rpm)
